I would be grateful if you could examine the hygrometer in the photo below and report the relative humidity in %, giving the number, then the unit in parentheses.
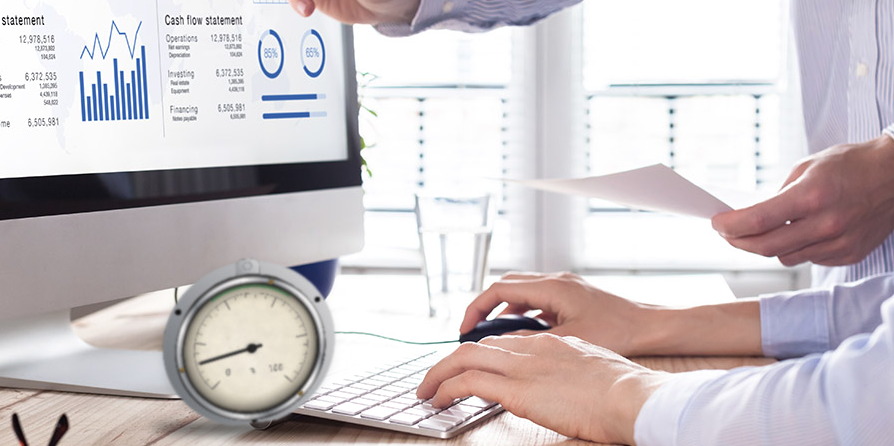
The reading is 12 (%)
